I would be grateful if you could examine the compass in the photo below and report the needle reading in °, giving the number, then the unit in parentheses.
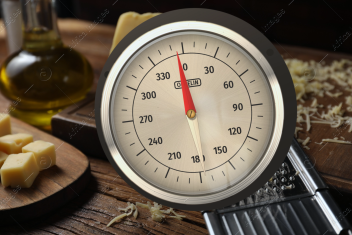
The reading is 355 (°)
